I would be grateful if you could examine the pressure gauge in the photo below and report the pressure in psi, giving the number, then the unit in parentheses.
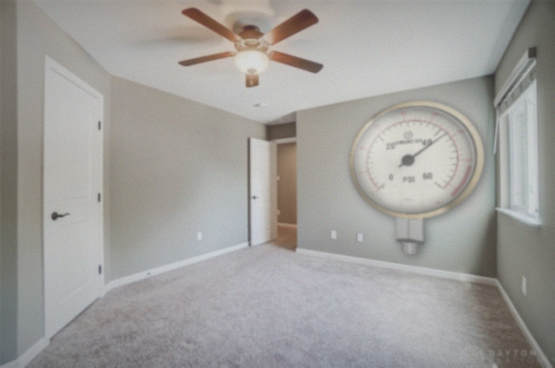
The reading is 42 (psi)
